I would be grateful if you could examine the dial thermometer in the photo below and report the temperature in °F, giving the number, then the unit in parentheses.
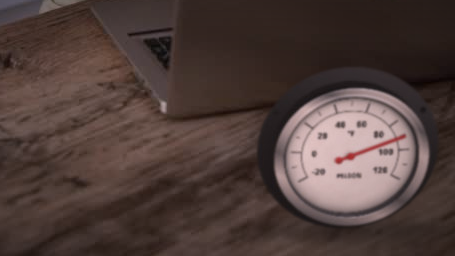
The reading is 90 (°F)
